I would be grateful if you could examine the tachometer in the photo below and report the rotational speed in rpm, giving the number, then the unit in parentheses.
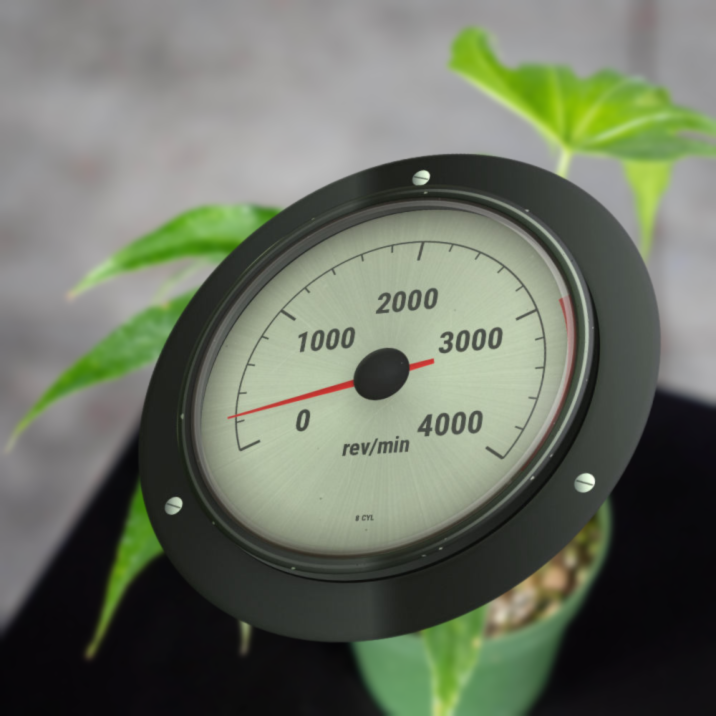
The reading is 200 (rpm)
